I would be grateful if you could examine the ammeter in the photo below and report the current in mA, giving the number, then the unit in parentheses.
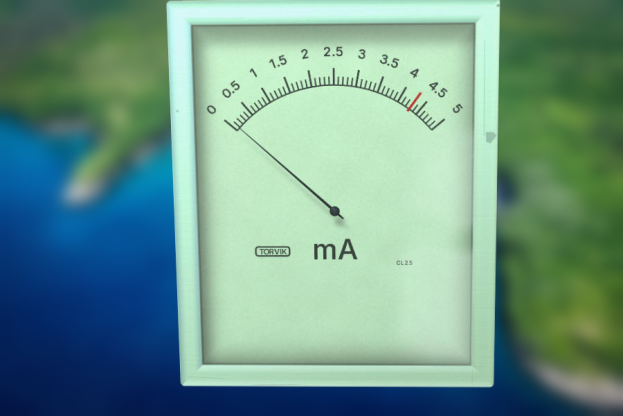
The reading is 0.1 (mA)
